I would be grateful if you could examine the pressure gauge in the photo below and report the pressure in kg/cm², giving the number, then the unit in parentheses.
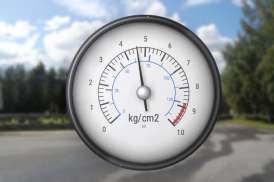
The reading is 4.6 (kg/cm²)
